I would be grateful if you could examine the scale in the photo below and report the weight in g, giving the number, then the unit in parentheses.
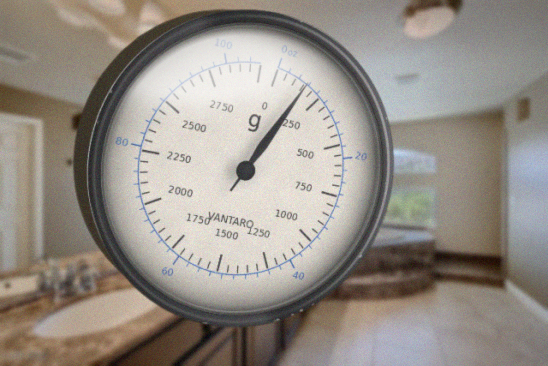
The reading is 150 (g)
